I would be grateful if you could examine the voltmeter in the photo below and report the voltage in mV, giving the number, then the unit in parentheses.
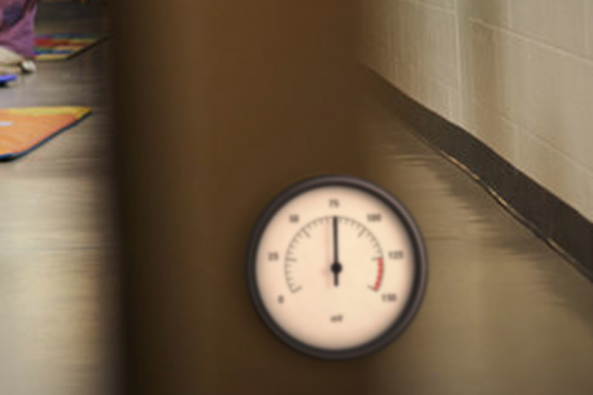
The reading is 75 (mV)
